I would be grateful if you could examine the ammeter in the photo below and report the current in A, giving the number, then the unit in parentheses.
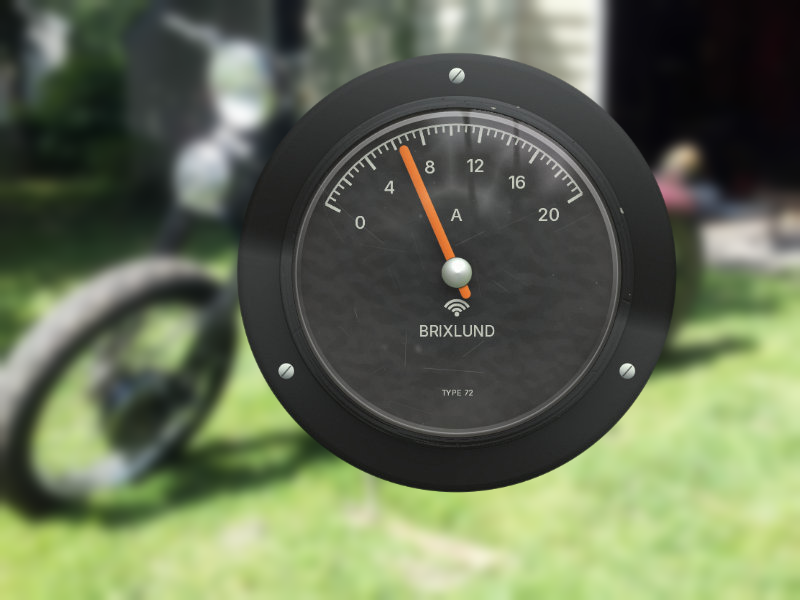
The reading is 6.5 (A)
